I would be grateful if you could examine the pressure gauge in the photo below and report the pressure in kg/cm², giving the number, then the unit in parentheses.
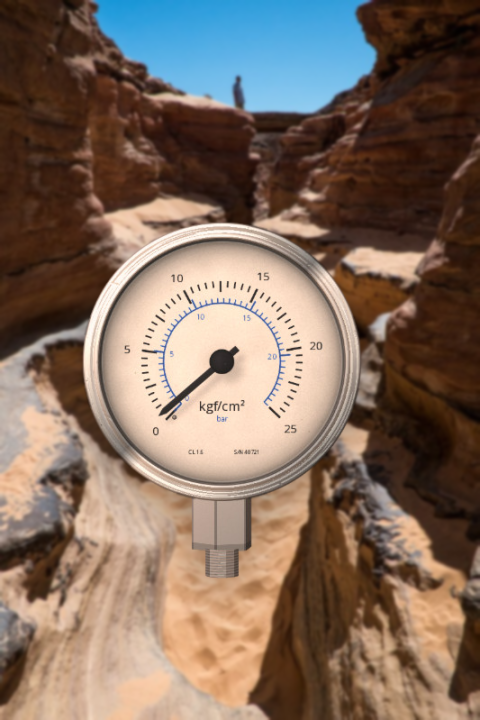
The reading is 0.5 (kg/cm²)
